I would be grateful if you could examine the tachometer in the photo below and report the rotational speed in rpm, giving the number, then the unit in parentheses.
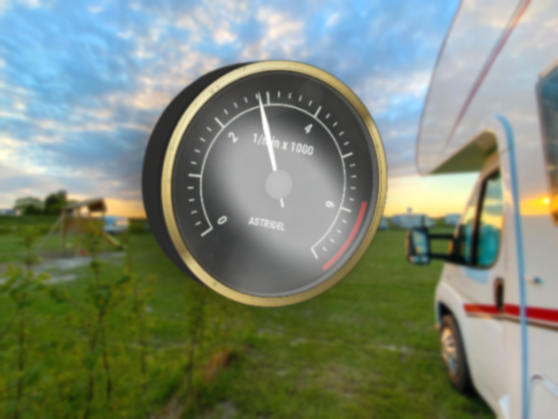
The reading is 2800 (rpm)
